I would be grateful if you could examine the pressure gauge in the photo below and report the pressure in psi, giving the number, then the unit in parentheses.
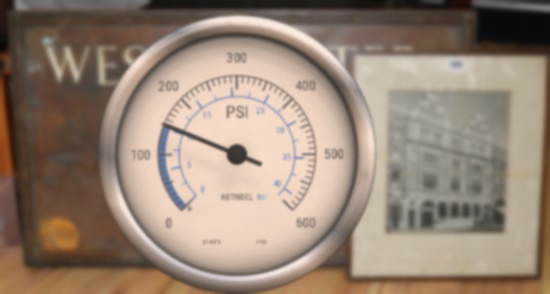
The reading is 150 (psi)
